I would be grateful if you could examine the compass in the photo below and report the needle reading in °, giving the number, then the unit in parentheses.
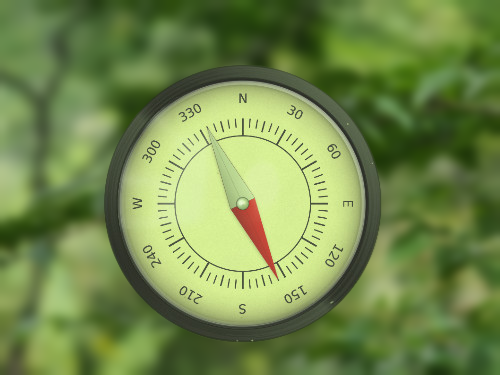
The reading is 155 (°)
